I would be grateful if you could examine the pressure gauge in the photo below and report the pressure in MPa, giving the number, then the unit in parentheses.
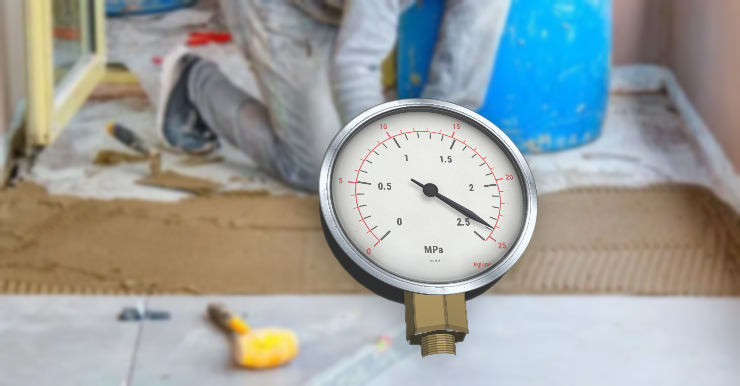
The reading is 2.4 (MPa)
